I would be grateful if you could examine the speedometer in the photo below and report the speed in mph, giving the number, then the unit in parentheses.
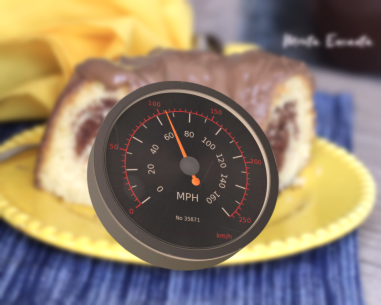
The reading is 65 (mph)
